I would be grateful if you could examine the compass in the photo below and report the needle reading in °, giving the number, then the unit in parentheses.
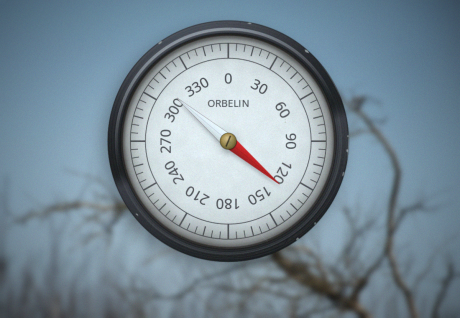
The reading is 130 (°)
